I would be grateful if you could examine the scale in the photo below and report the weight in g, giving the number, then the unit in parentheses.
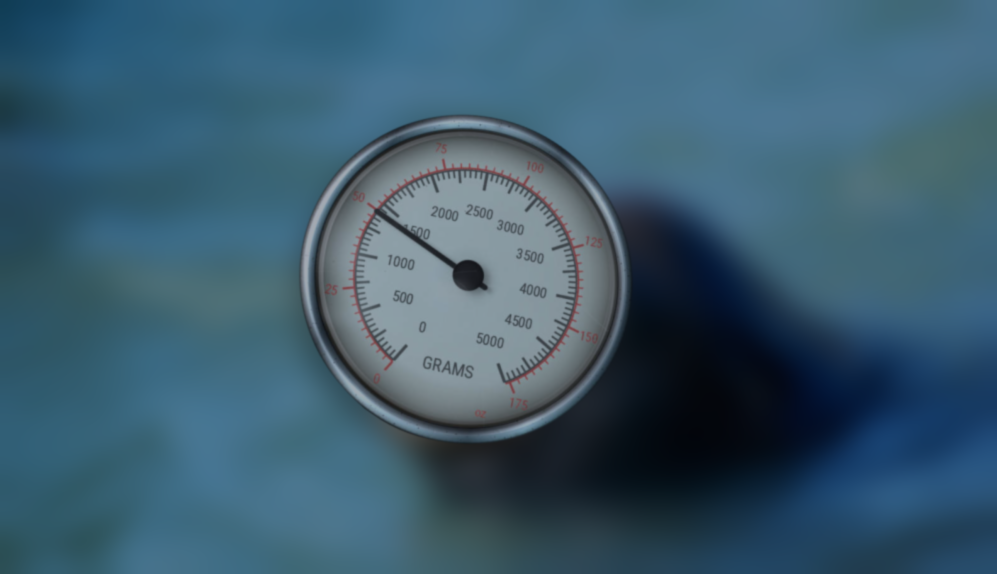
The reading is 1400 (g)
